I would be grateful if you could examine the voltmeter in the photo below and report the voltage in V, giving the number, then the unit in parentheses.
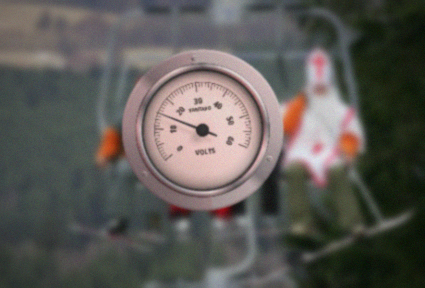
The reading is 15 (V)
